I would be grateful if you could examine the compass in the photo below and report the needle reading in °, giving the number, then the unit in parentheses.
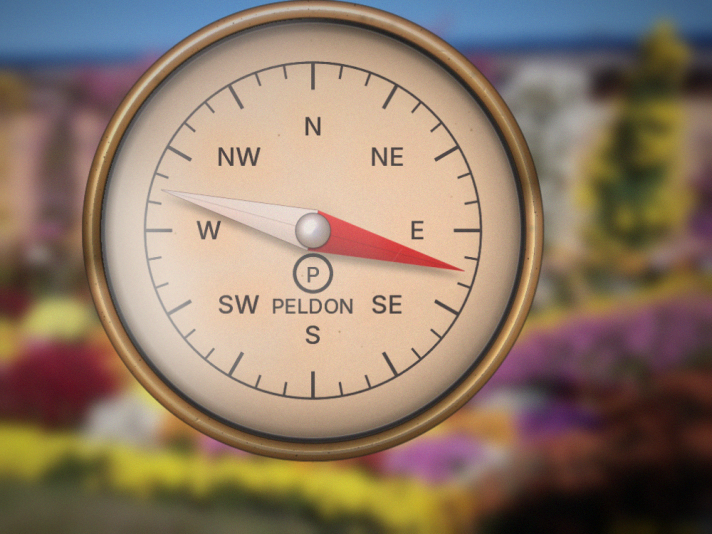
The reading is 105 (°)
